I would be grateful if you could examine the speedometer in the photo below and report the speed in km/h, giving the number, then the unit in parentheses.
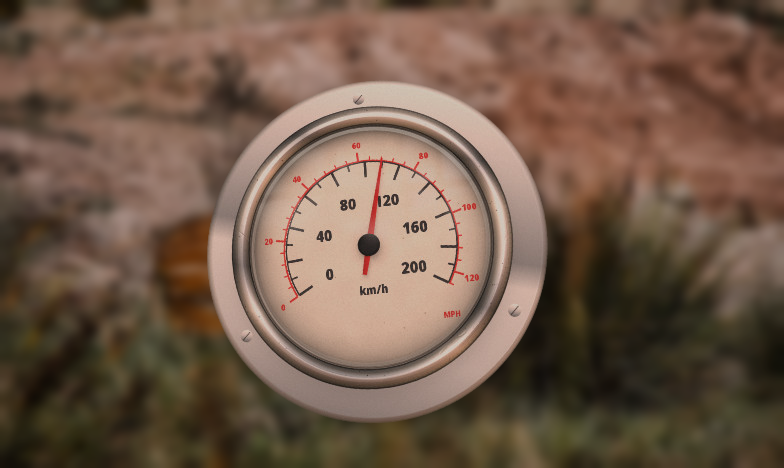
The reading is 110 (km/h)
